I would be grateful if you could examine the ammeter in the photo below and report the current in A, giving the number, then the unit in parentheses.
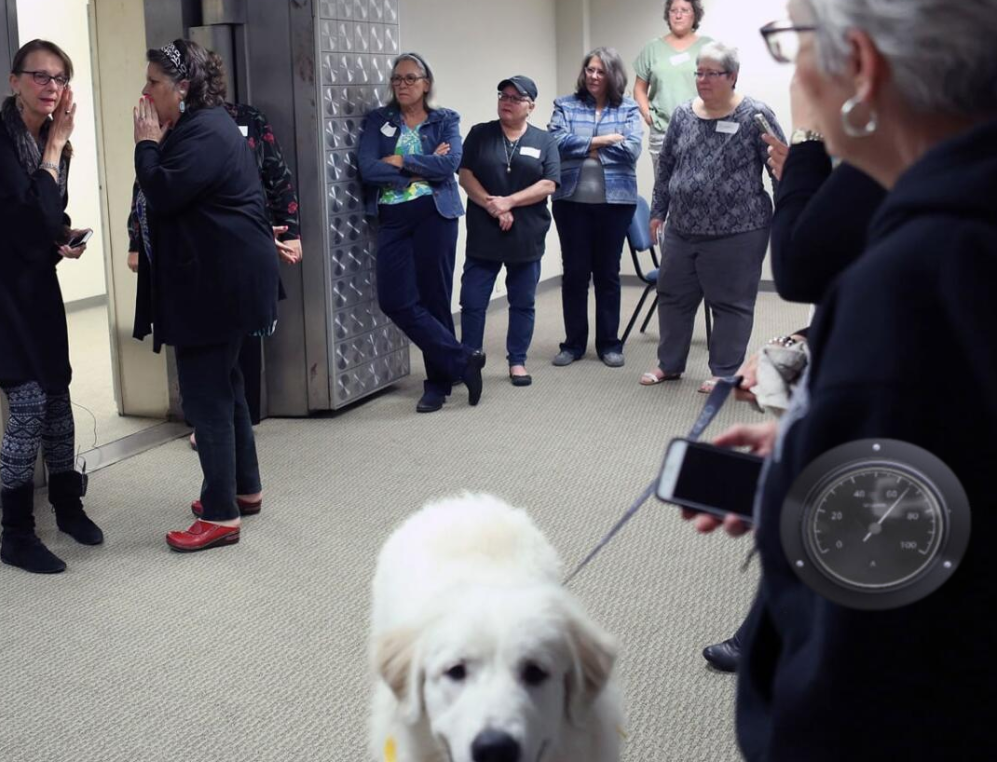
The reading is 65 (A)
